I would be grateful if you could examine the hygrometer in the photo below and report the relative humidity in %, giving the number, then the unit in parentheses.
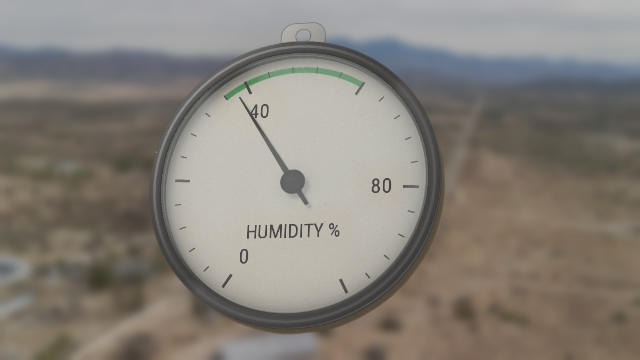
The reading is 38 (%)
